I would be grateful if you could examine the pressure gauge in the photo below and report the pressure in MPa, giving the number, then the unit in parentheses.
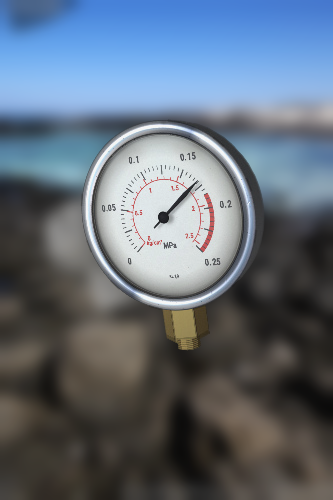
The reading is 0.17 (MPa)
